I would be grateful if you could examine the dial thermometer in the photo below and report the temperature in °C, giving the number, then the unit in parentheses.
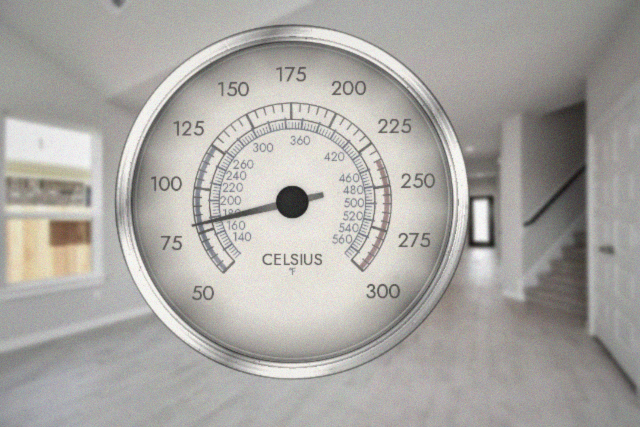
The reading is 80 (°C)
